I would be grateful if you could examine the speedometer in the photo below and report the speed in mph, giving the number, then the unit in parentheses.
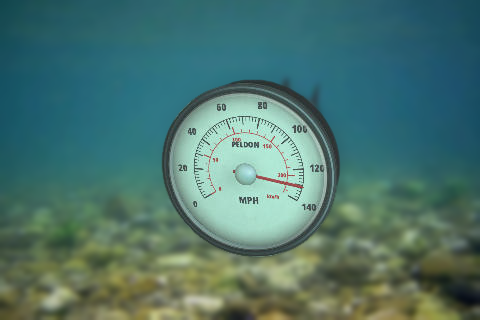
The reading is 130 (mph)
